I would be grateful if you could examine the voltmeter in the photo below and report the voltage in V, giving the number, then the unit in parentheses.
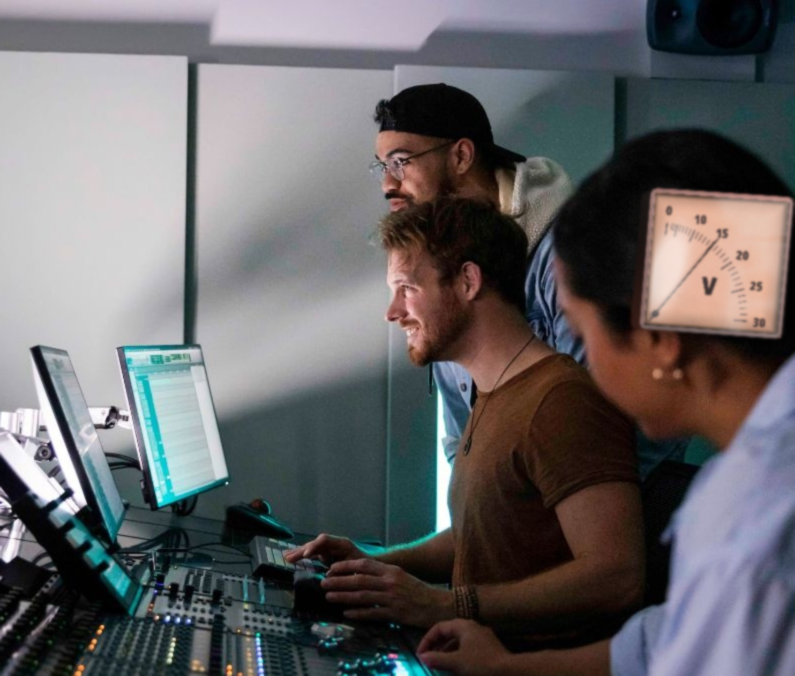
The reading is 15 (V)
